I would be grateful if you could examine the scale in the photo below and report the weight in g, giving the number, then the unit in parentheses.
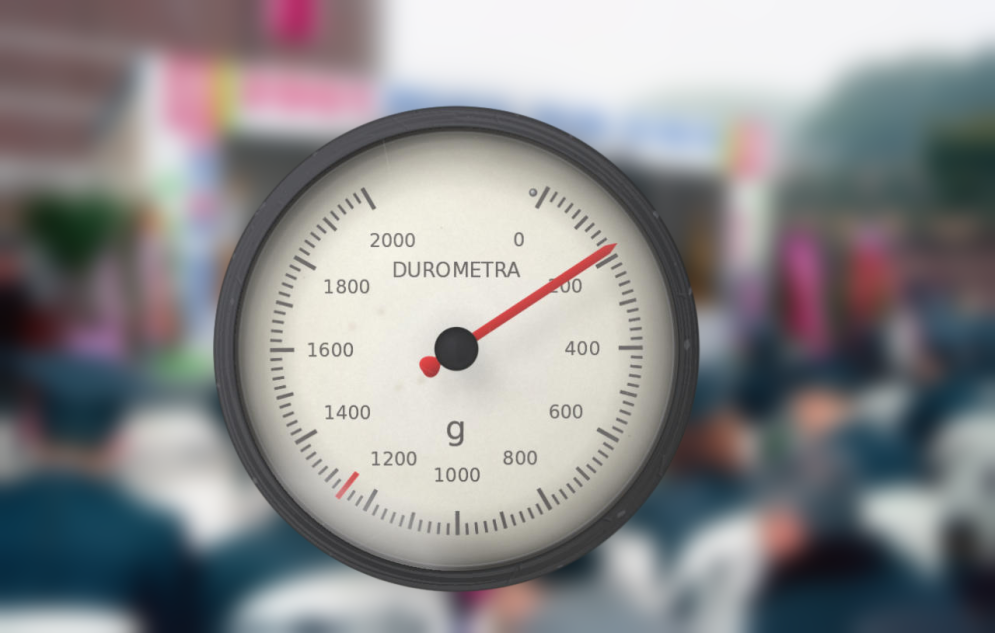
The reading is 180 (g)
